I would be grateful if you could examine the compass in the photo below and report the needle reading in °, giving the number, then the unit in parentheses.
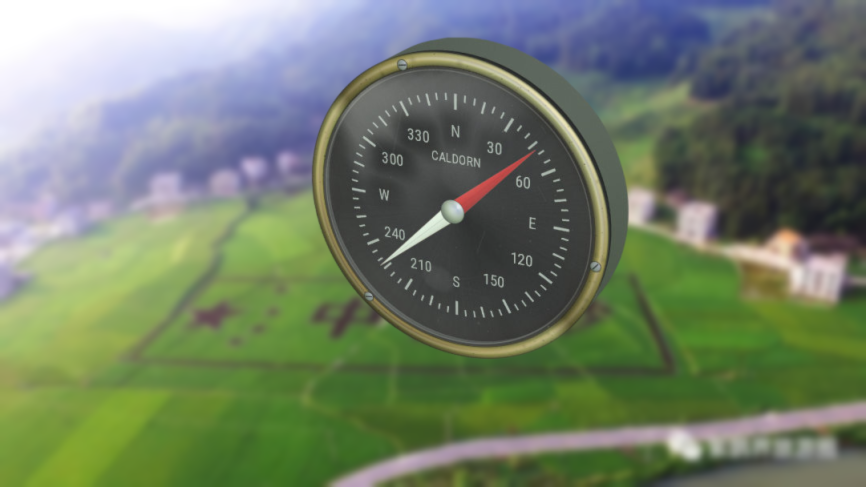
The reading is 47.5 (°)
